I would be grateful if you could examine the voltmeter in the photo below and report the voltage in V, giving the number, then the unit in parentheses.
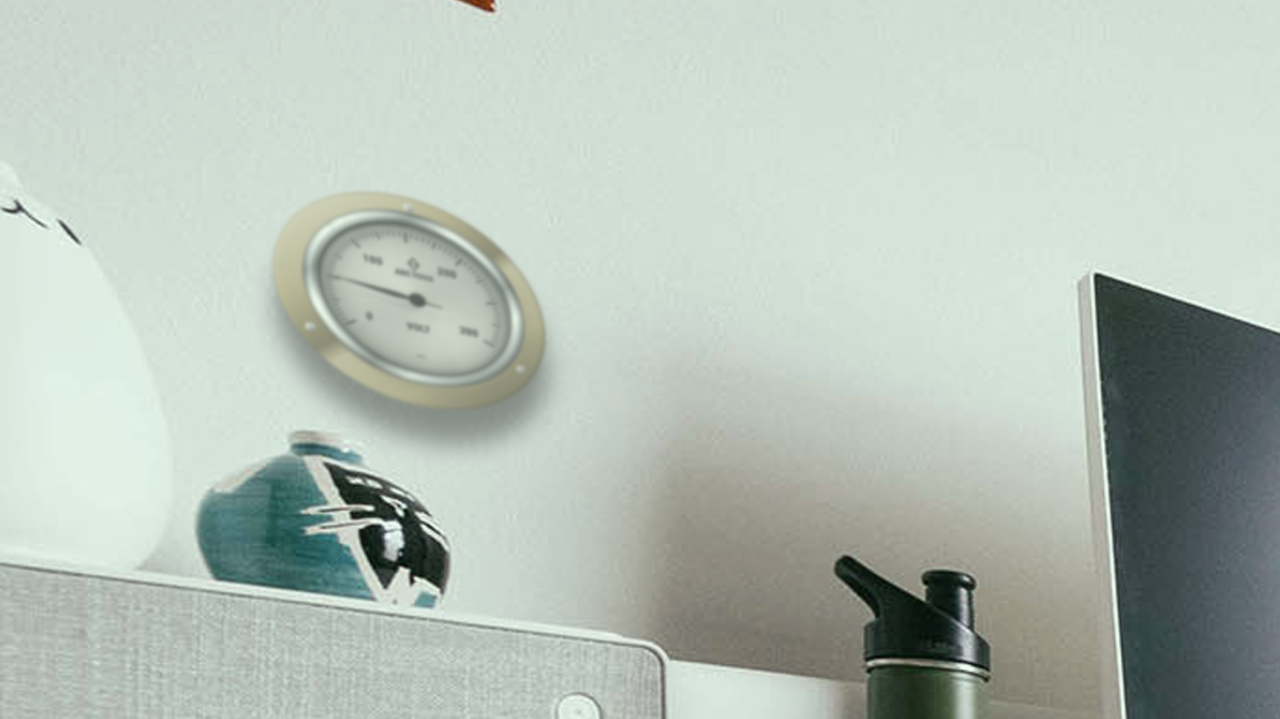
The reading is 50 (V)
